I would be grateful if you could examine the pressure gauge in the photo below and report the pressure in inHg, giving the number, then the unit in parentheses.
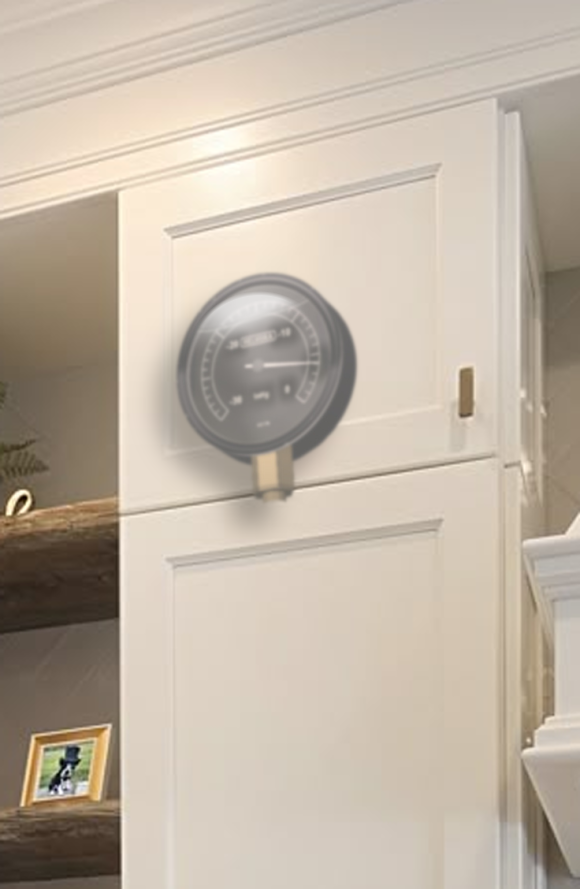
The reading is -4 (inHg)
